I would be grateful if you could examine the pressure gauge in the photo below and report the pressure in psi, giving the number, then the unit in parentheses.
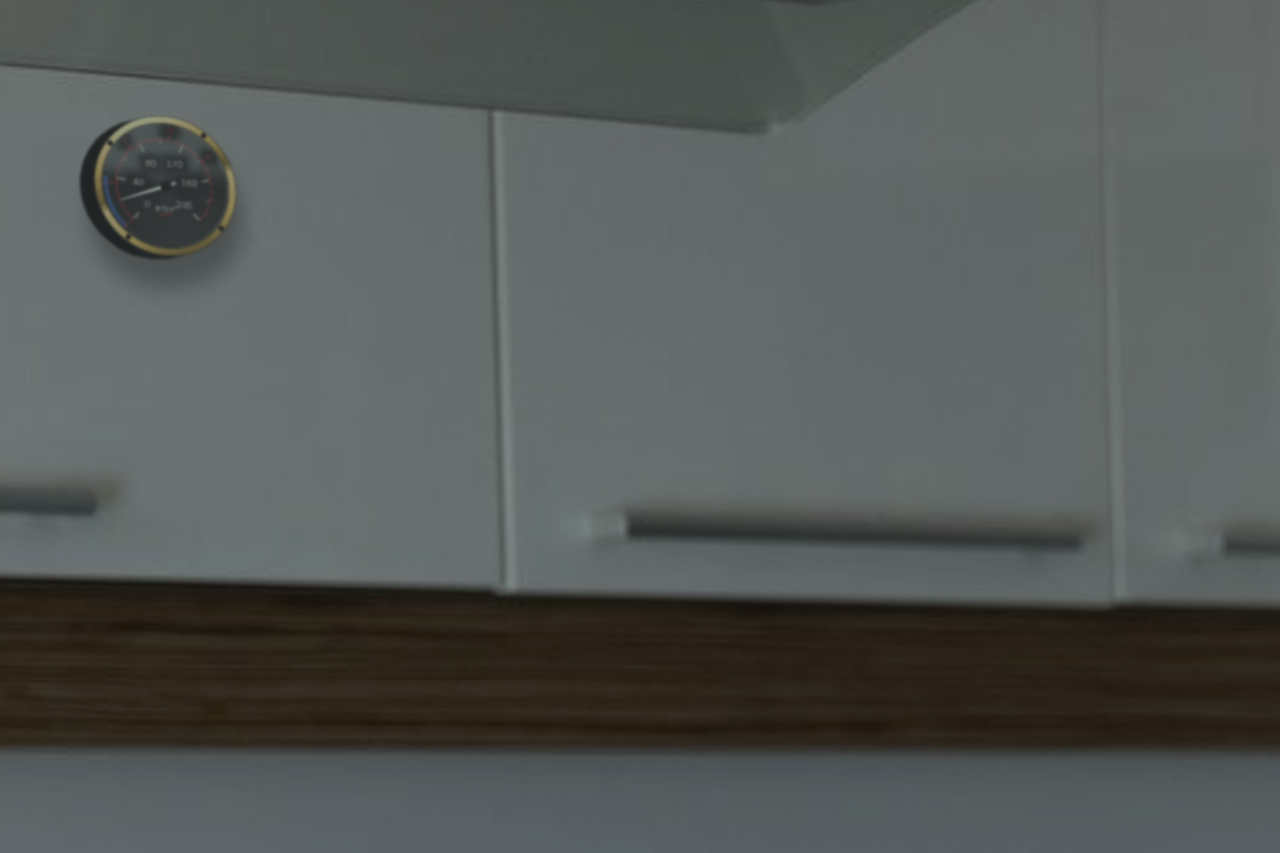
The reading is 20 (psi)
